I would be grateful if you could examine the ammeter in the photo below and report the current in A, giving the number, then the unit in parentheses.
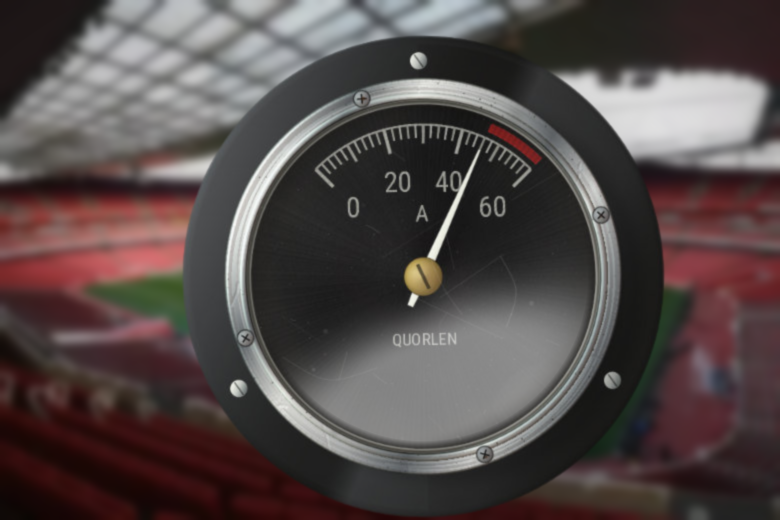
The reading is 46 (A)
